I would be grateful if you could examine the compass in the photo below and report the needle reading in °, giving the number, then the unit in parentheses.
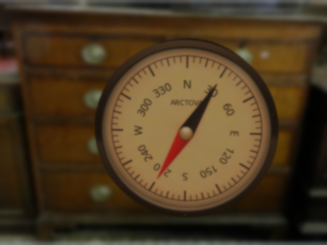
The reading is 210 (°)
